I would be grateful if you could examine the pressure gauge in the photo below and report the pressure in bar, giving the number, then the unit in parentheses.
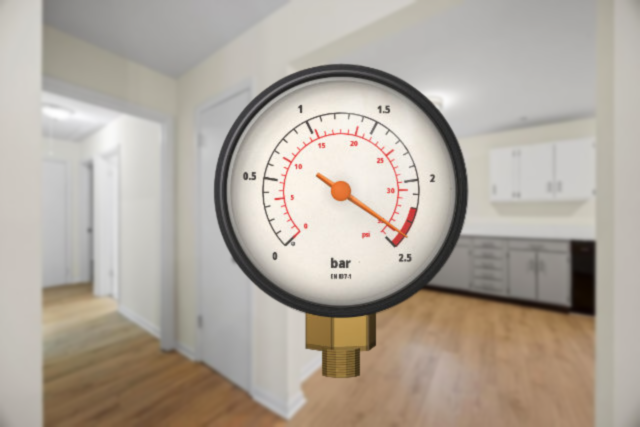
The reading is 2.4 (bar)
